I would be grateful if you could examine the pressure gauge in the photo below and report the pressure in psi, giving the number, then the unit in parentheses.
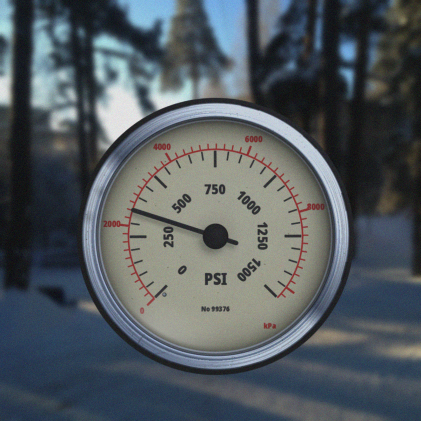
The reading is 350 (psi)
